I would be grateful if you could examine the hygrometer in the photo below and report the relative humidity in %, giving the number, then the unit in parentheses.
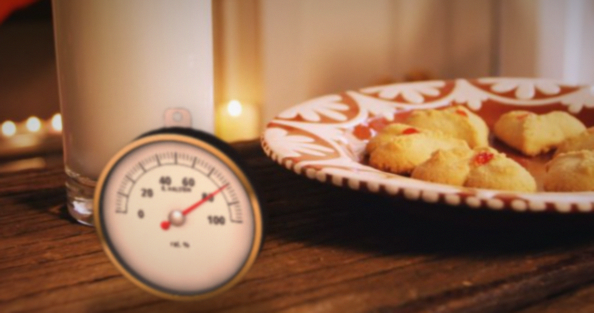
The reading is 80 (%)
